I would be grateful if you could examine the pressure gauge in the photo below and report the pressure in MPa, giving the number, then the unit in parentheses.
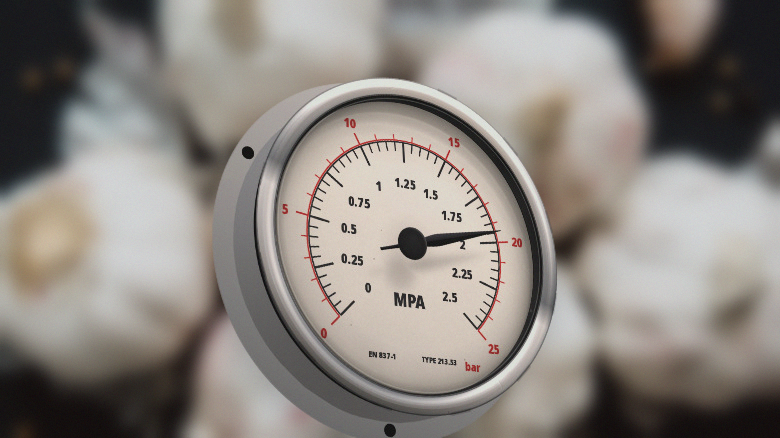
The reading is 1.95 (MPa)
